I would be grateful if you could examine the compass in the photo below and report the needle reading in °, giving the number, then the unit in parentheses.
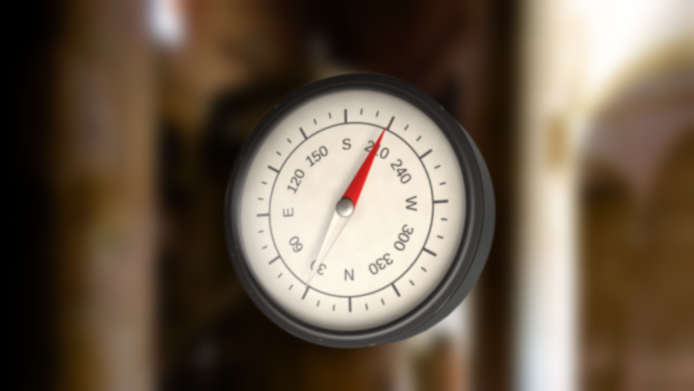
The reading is 210 (°)
